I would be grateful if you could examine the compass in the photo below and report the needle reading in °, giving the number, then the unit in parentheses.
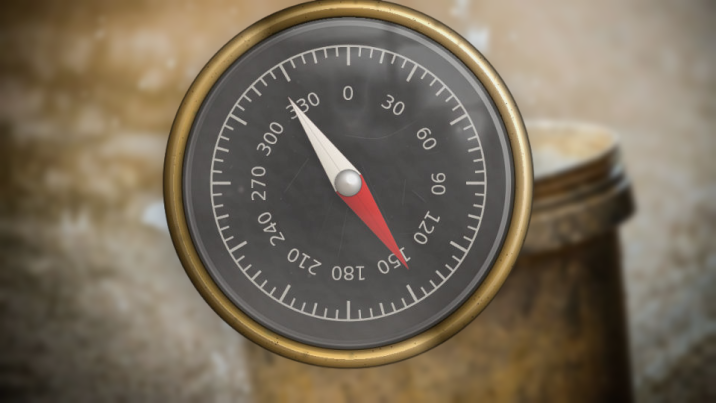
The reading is 145 (°)
